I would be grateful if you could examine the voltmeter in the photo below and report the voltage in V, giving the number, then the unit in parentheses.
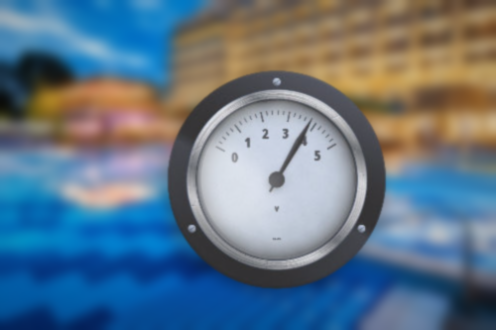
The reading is 3.8 (V)
